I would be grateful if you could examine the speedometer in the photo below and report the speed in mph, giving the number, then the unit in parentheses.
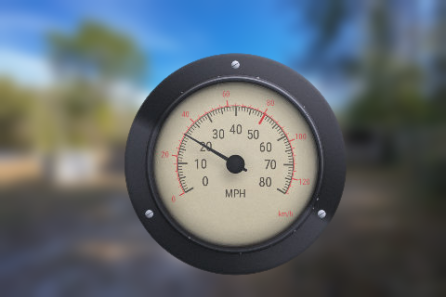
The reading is 20 (mph)
